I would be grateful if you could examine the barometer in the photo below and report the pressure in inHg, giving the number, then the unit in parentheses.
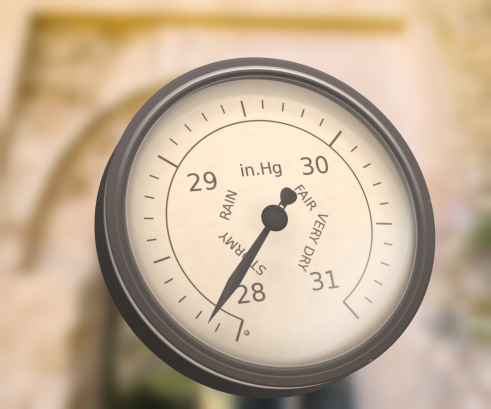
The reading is 28.15 (inHg)
